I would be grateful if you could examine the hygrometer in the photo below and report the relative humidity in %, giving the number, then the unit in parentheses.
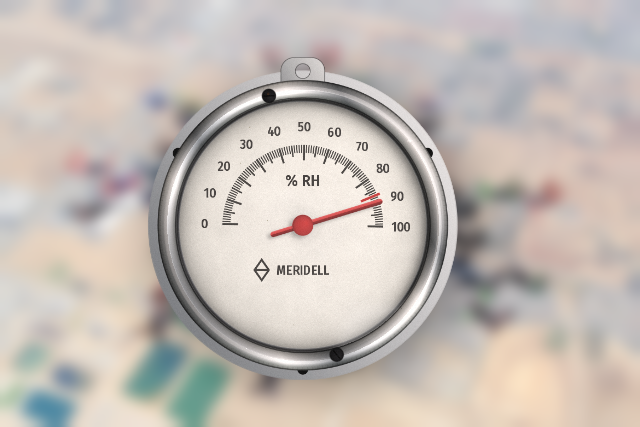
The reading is 90 (%)
